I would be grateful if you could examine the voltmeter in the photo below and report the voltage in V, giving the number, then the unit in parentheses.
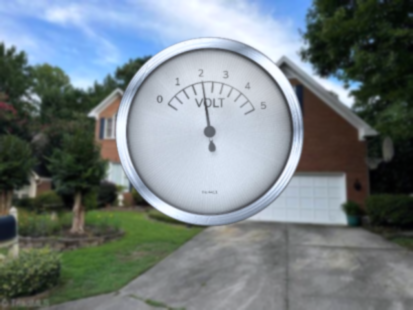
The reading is 2 (V)
